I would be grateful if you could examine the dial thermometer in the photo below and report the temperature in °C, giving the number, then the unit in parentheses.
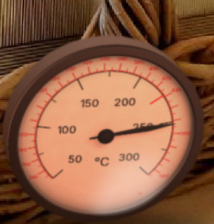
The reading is 250 (°C)
